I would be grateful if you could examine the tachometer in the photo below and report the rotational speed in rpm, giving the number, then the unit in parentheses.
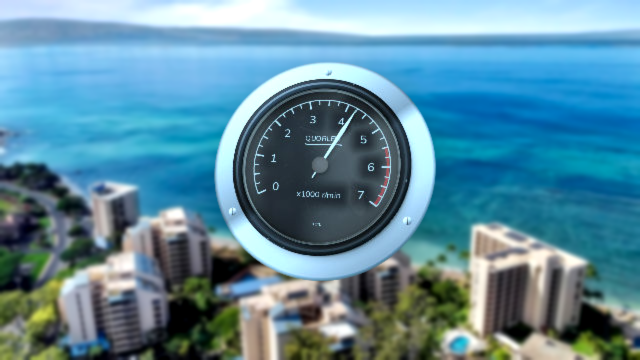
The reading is 4250 (rpm)
